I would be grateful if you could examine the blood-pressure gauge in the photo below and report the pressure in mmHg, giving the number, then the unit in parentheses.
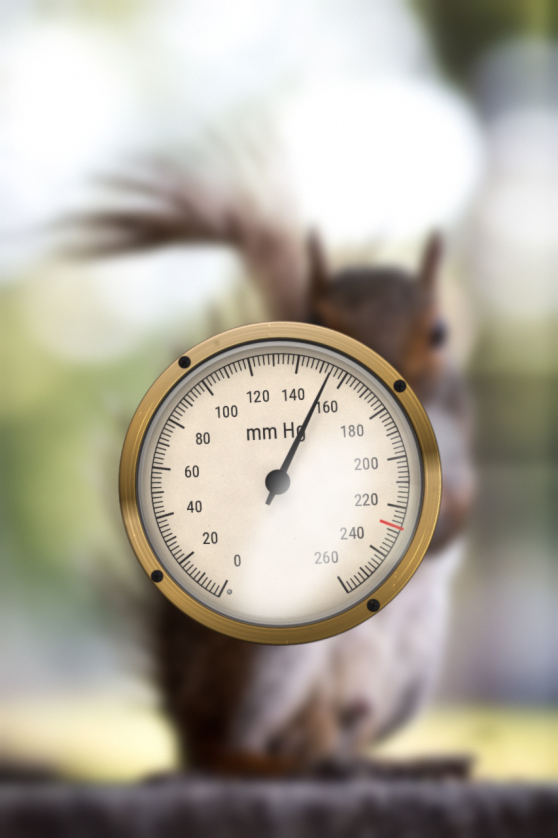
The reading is 154 (mmHg)
